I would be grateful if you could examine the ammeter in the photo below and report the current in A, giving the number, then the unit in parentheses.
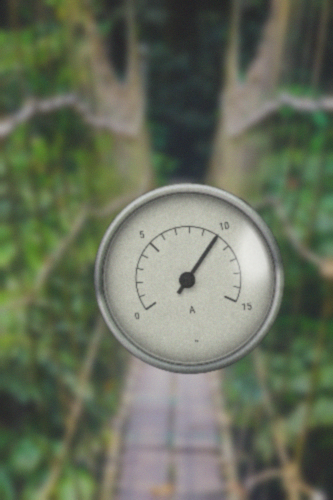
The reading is 10 (A)
